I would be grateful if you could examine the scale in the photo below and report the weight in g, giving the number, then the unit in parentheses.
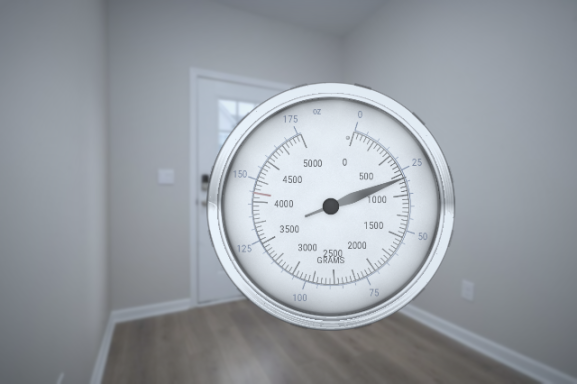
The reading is 800 (g)
